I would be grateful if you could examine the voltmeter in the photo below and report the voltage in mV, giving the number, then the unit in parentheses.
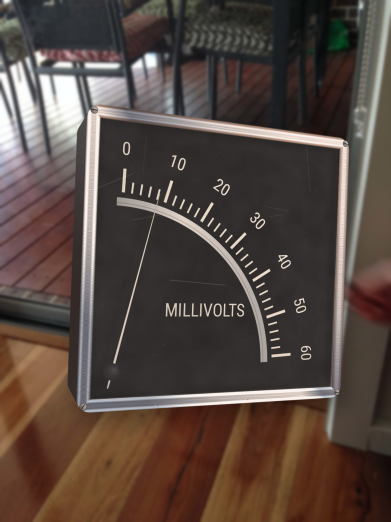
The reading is 8 (mV)
